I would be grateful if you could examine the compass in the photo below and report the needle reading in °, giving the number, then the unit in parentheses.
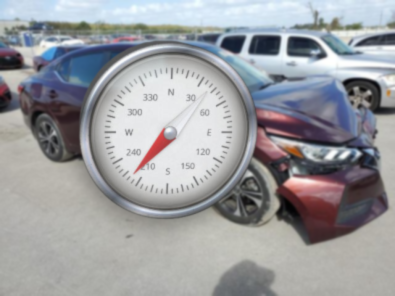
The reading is 220 (°)
